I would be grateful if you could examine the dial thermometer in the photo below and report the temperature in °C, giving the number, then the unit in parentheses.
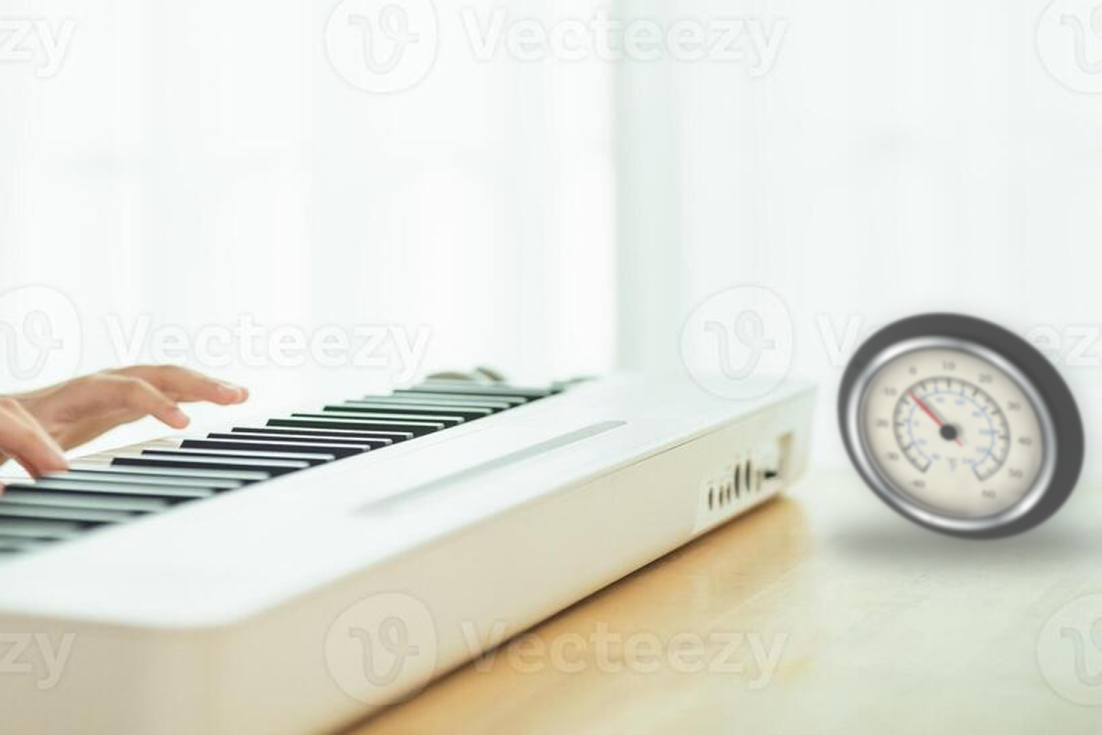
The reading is -5 (°C)
